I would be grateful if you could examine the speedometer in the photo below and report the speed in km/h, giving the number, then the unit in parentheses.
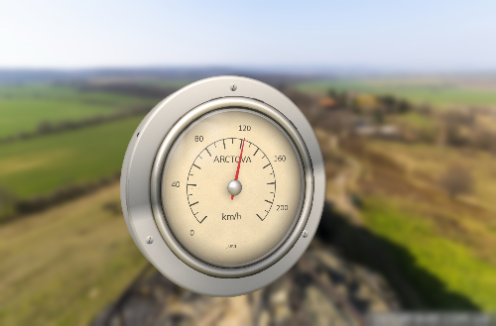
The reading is 120 (km/h)
